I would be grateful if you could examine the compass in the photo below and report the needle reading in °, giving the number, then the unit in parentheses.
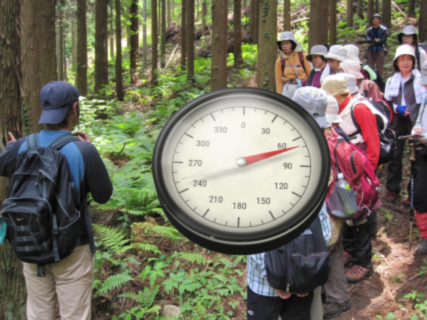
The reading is 70 (°)
